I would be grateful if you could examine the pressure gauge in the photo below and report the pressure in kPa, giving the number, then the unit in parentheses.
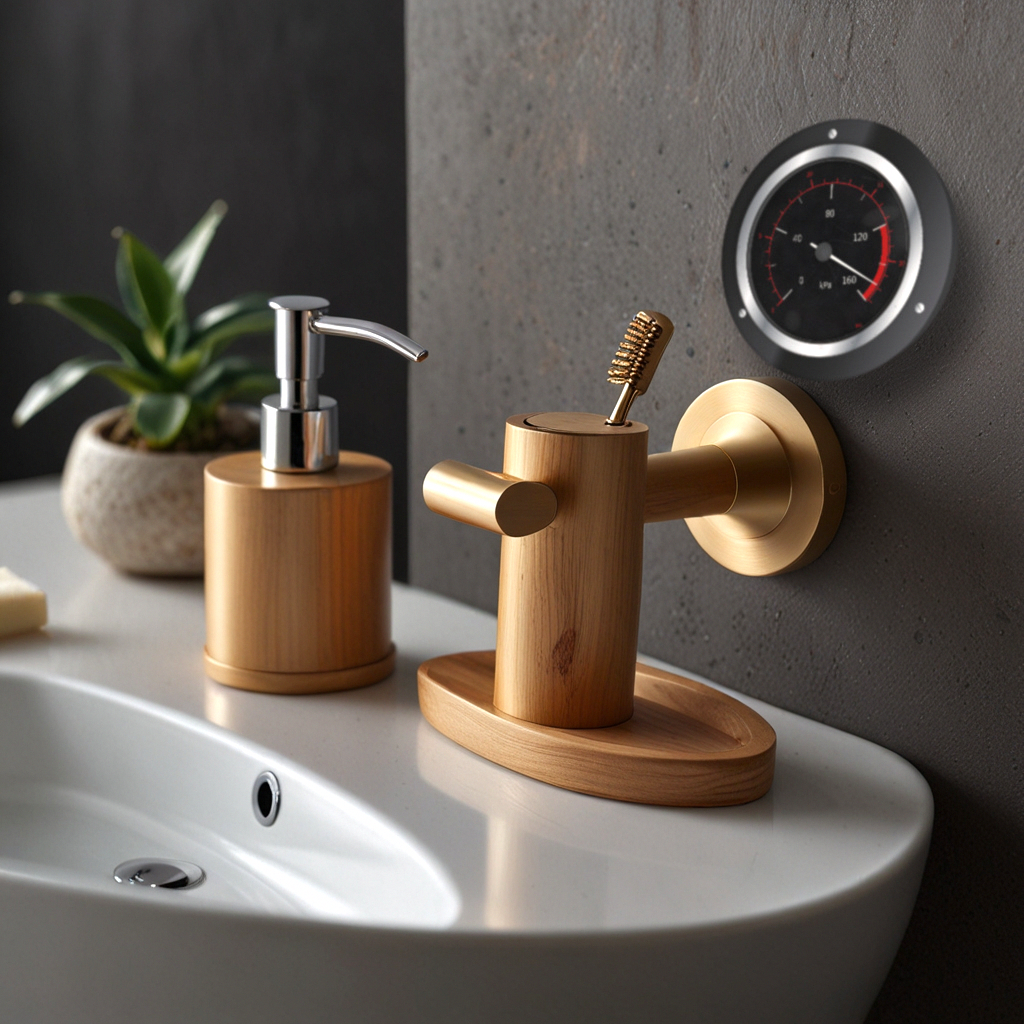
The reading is 150 (kPa)
